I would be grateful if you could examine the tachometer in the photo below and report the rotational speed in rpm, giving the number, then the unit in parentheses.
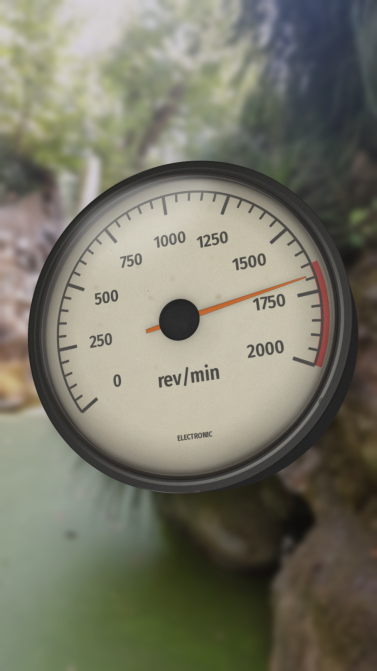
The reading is 1700 (rpm)
